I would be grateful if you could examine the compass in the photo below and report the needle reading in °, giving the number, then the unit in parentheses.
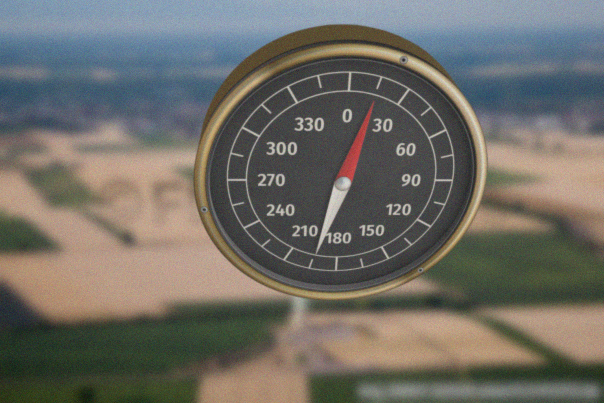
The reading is 15 (°)
